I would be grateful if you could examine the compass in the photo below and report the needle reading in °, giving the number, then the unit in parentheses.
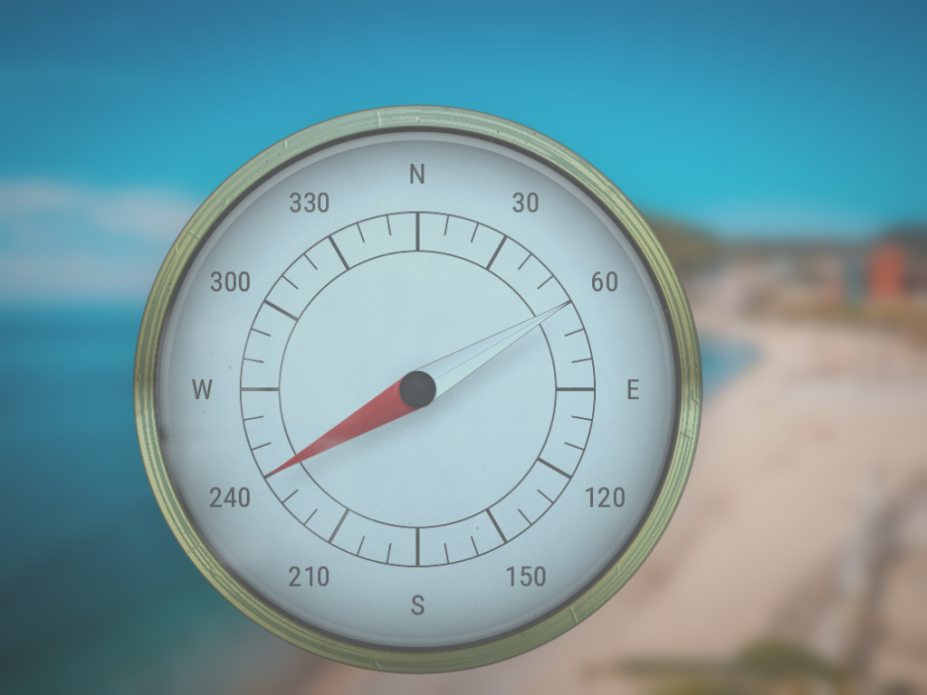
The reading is 240 (°)
